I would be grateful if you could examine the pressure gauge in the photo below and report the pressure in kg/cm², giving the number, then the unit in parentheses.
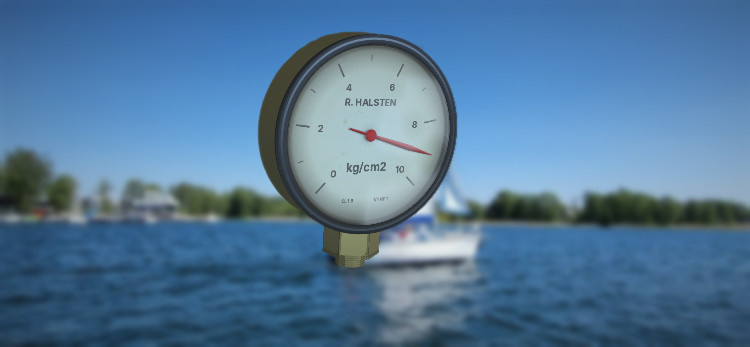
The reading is 9 (kg/cm²)
